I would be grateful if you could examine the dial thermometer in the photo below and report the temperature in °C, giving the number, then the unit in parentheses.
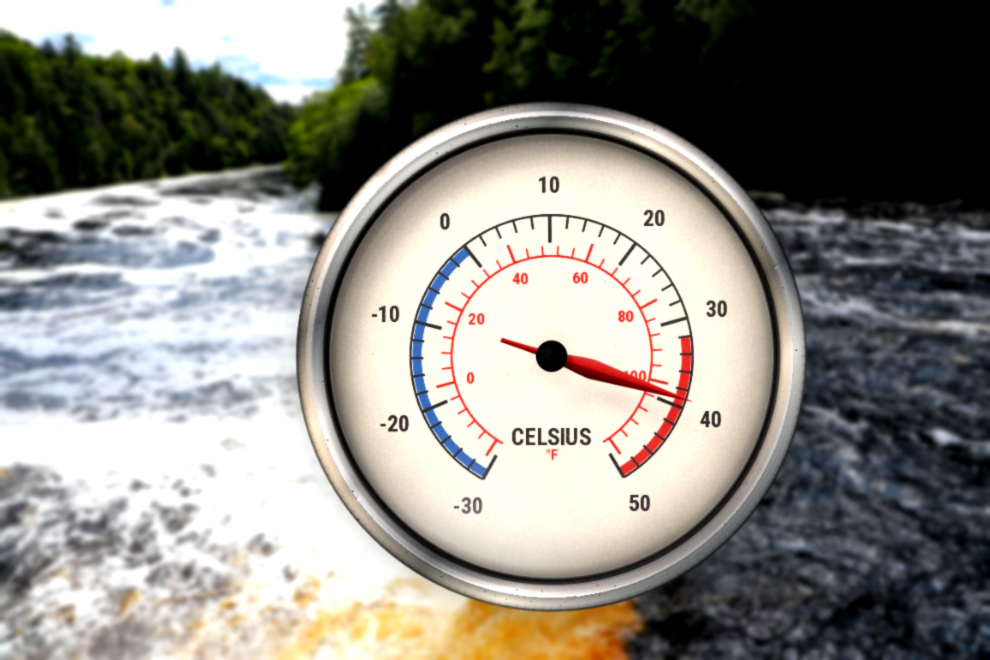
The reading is 39 (°C)
